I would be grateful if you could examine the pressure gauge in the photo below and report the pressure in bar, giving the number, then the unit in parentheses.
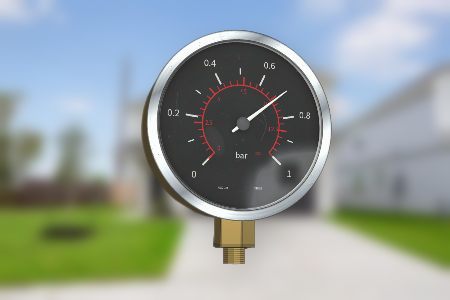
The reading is 0.7 (bar)
